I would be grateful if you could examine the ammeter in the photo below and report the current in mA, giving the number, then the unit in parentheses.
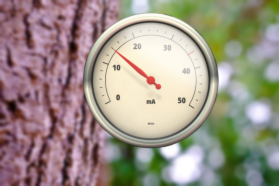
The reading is 14 (mA)
